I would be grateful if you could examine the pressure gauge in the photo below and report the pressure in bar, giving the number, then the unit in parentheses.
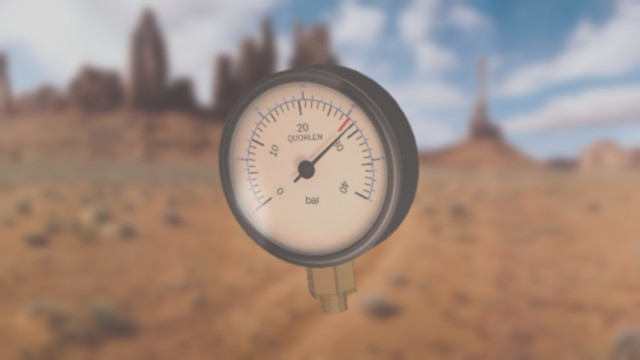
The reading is 29 (bar)
